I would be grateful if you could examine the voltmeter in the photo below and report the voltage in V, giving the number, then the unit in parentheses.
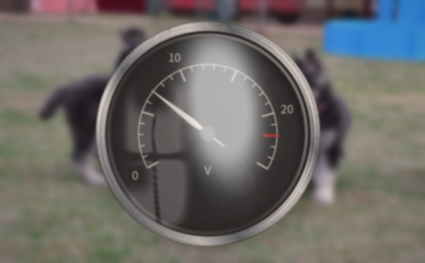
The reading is 7 (V)
